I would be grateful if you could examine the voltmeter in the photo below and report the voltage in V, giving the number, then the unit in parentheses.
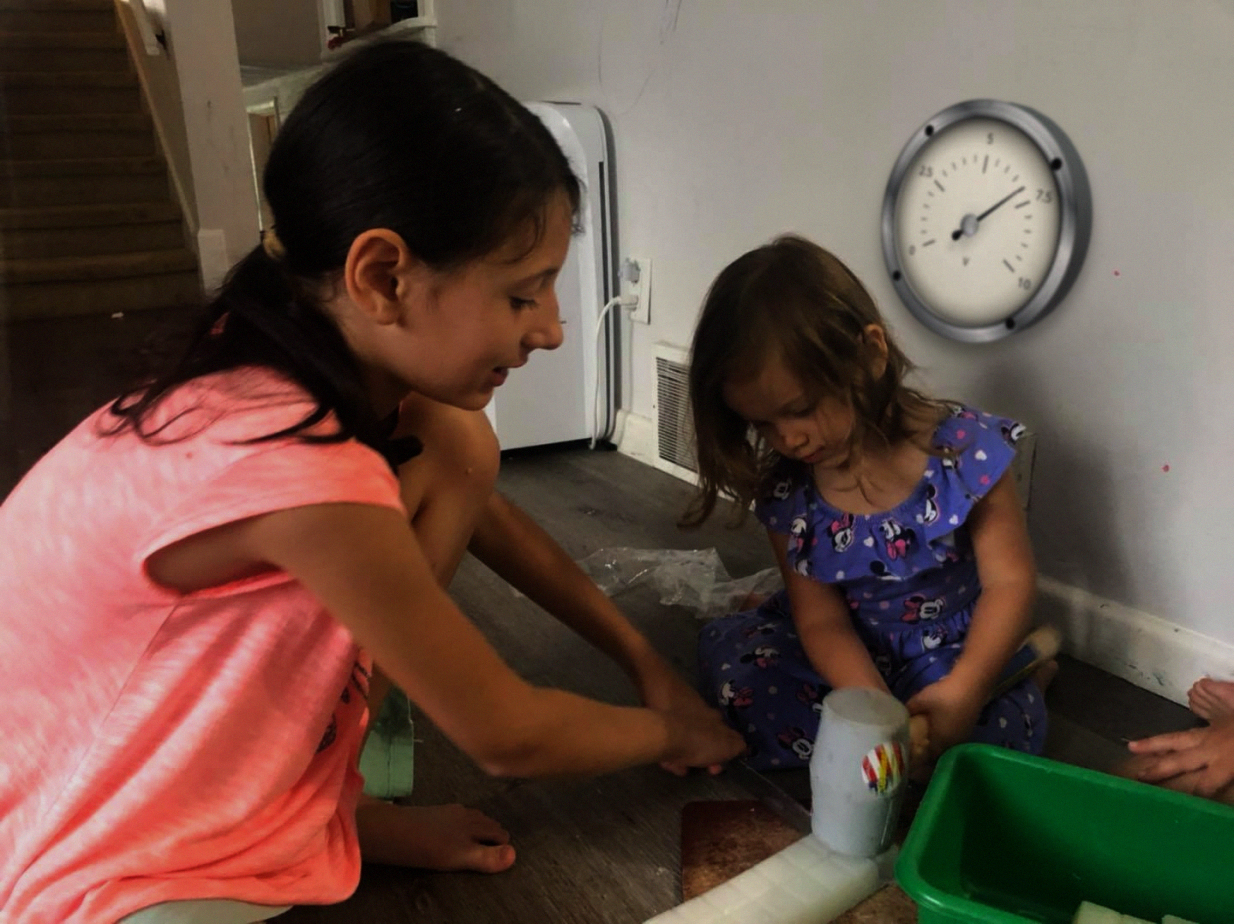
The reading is 7 (V)
